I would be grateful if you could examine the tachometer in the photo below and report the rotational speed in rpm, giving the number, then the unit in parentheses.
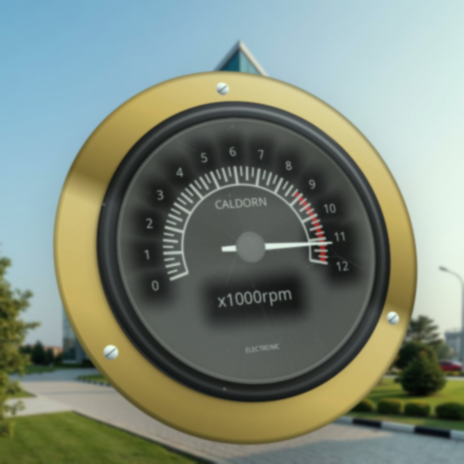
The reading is 11250 (rpm)
